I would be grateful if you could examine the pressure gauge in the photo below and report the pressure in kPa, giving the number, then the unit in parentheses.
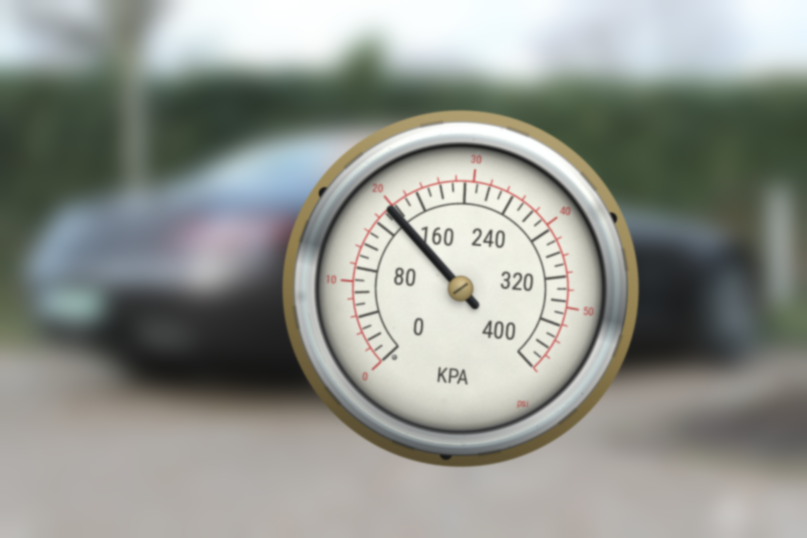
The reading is 135 (kPa)
